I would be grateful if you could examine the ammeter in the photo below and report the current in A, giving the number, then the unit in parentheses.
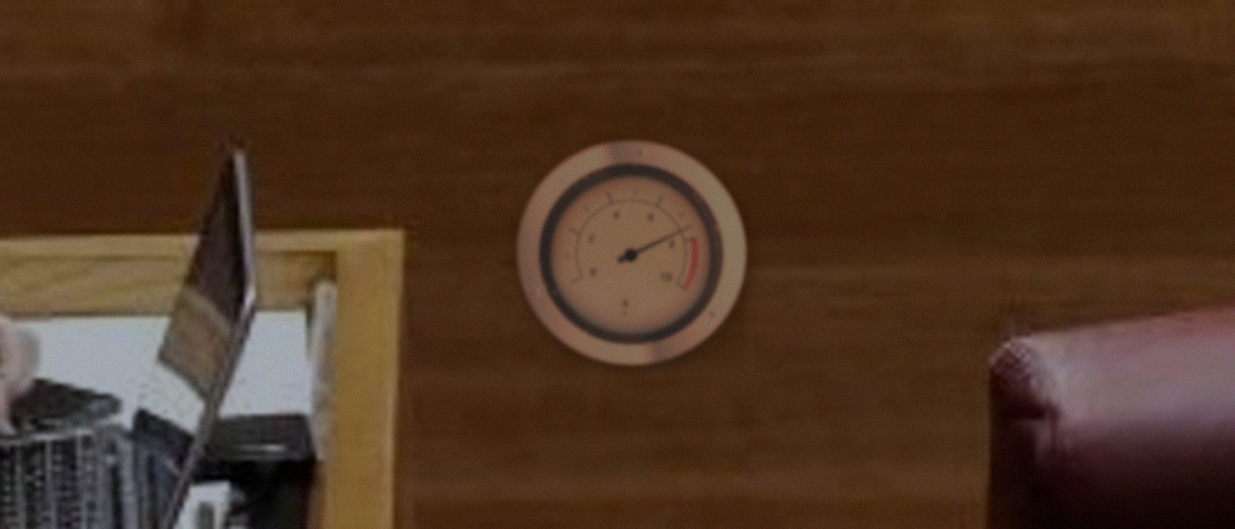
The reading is 7.5 (A)
